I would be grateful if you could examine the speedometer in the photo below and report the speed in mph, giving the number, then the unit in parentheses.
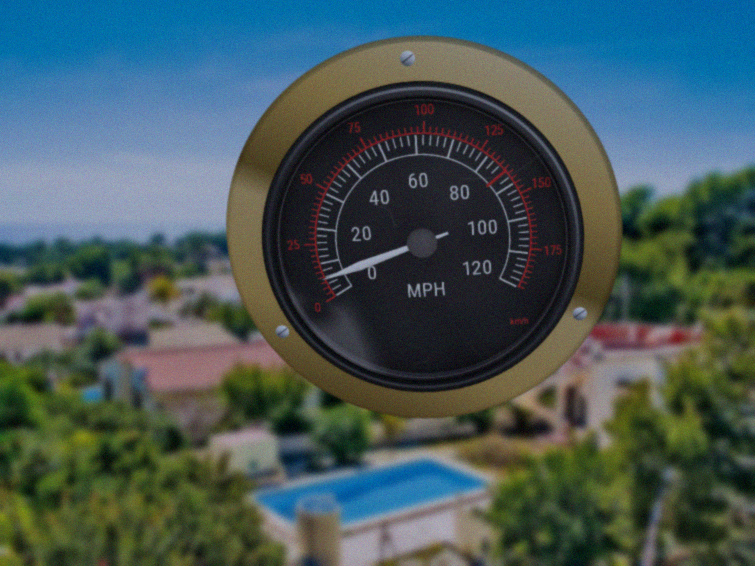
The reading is 6 (mph)
